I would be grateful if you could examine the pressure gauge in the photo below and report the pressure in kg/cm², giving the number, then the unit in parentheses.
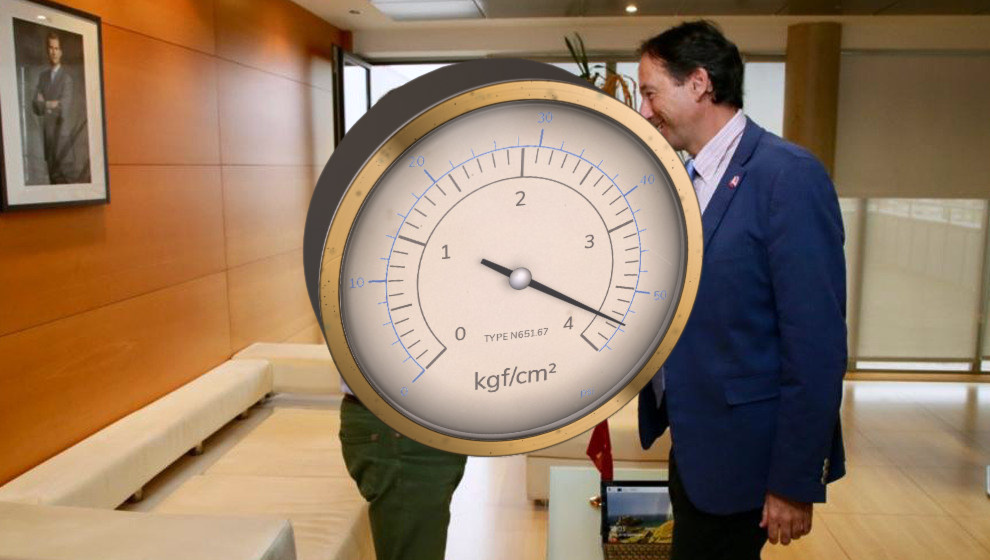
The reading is 3.75 (kg/cm²)
